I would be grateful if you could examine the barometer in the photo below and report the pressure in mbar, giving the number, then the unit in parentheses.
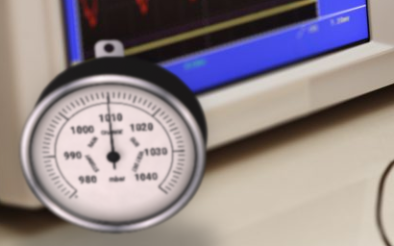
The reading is 1010 (mbar)
